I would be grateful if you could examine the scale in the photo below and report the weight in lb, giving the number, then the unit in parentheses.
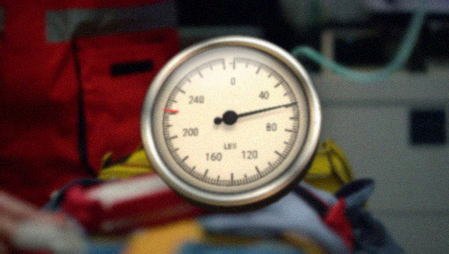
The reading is 60 (lb)
